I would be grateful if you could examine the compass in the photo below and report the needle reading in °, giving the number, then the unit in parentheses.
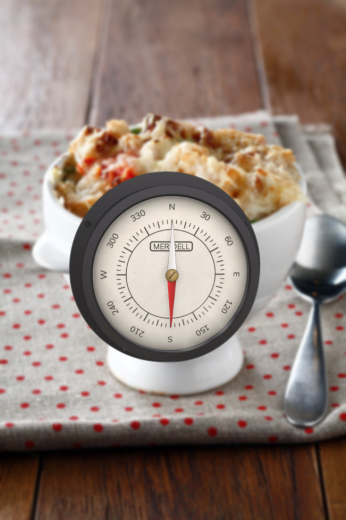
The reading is 180 (°)
